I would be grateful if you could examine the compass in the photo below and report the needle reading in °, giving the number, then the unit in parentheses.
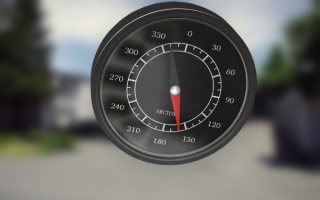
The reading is 160 (°)
